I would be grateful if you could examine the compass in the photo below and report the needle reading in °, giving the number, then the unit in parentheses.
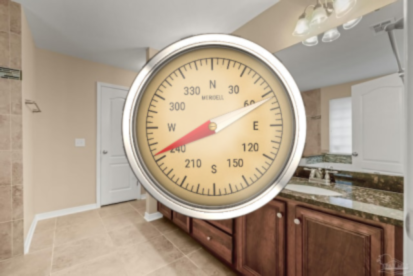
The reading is 245 (°)
